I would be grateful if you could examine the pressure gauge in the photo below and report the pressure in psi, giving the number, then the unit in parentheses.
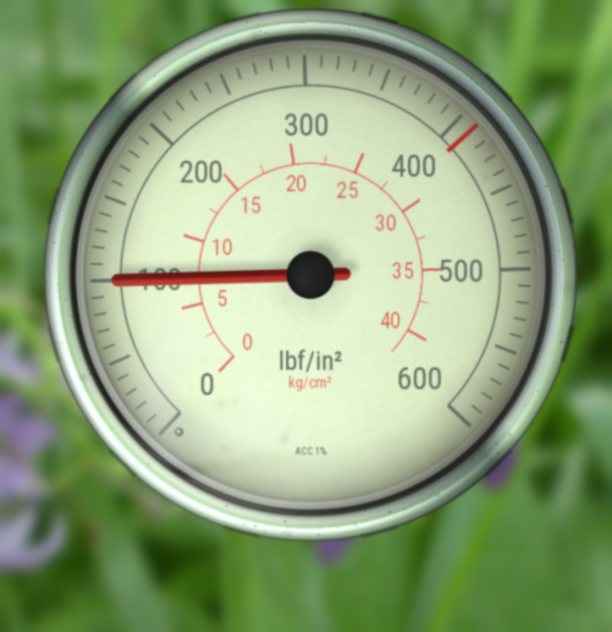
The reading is 100 (psi)
